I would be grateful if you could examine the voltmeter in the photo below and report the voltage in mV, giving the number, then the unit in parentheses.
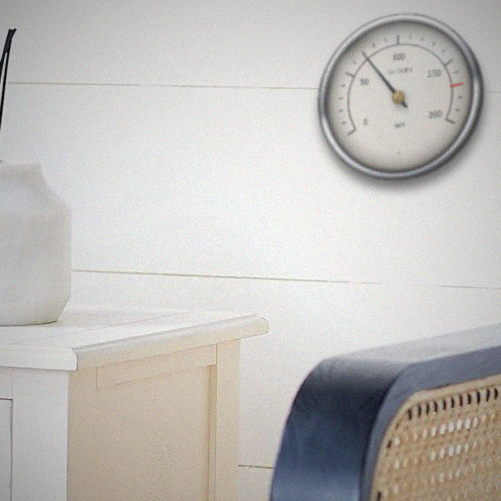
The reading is 70 (mV)
